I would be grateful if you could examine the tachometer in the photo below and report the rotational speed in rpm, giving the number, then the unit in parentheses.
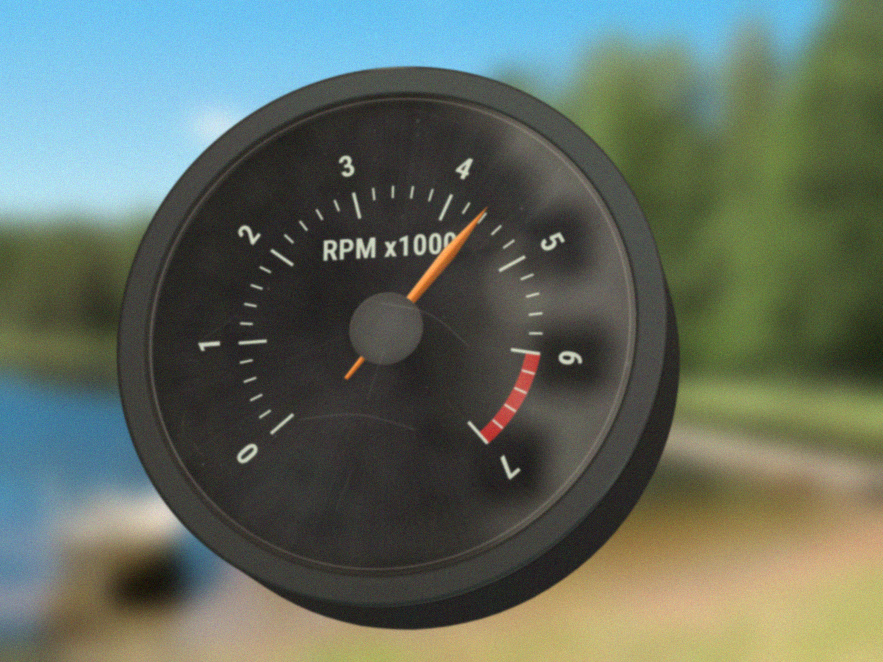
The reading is 4400 (rpm)
